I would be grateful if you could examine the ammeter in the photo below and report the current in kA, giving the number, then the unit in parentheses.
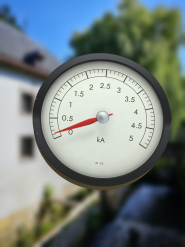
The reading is 0.1 (kA)
